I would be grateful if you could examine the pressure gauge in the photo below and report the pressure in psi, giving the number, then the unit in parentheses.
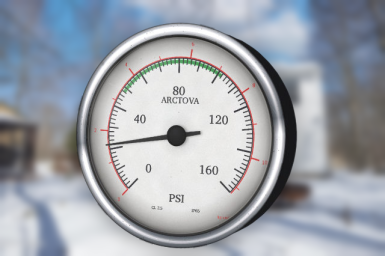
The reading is 22 (psi)
